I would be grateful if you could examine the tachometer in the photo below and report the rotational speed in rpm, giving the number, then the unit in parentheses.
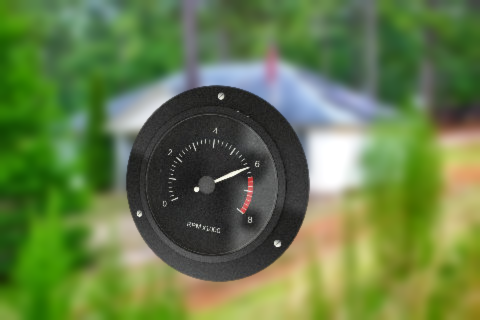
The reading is 6000 (rpm)
